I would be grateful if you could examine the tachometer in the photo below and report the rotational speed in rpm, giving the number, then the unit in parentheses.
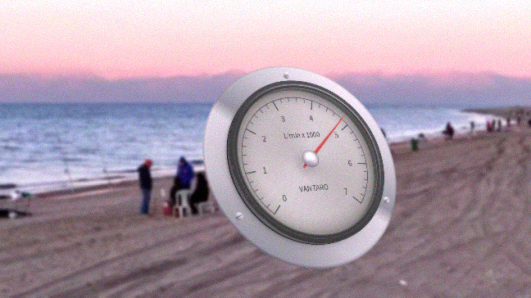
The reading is 4800 (rpm)
